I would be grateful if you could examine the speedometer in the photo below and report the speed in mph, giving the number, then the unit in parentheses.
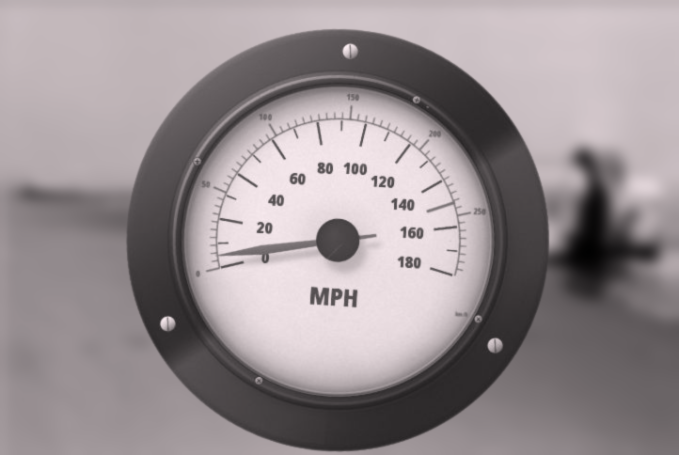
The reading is 5 (mph)
